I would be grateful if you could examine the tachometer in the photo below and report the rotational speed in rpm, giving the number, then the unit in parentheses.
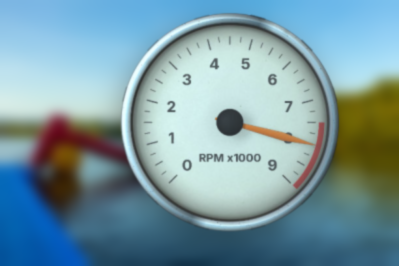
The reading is 8000 (rpm)
